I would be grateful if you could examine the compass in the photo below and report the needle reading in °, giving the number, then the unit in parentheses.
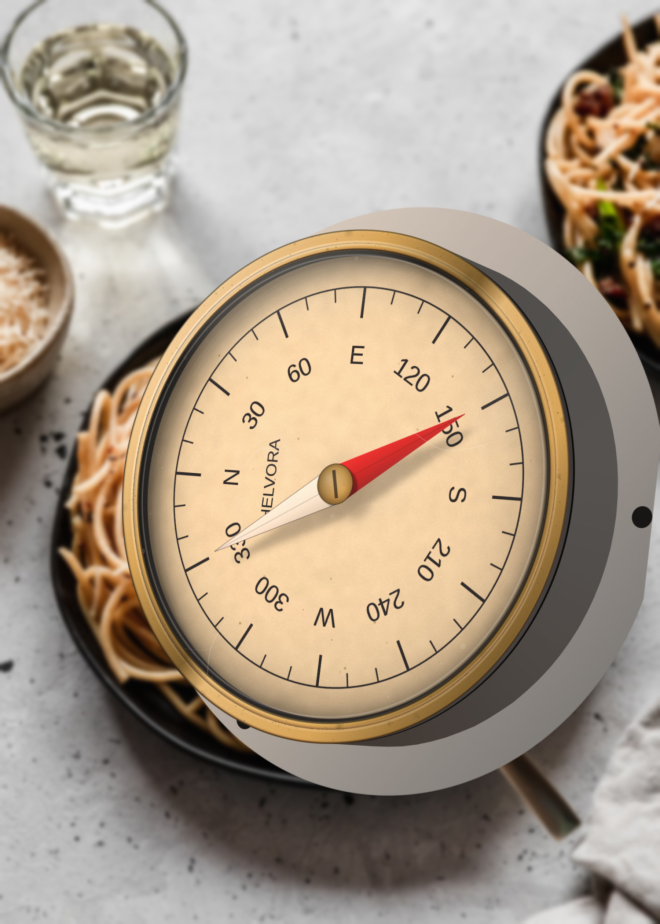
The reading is 150 (°)
